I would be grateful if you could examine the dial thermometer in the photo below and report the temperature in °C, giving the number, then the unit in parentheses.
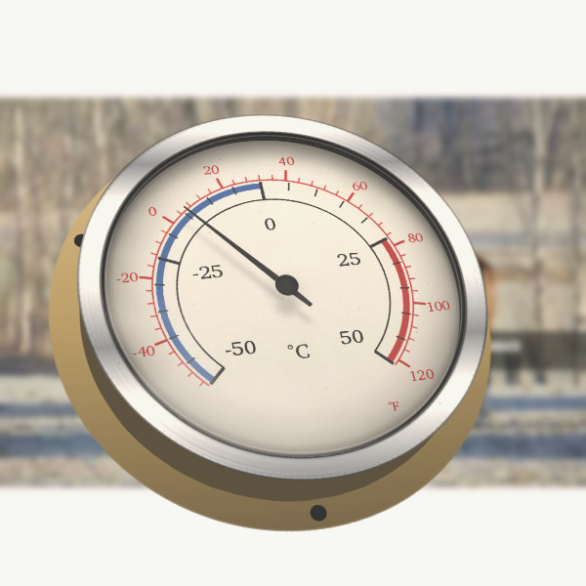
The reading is -15 (°C)
